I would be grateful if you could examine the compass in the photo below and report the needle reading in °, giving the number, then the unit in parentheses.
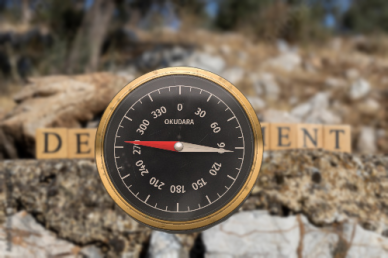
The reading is 275 (°)
